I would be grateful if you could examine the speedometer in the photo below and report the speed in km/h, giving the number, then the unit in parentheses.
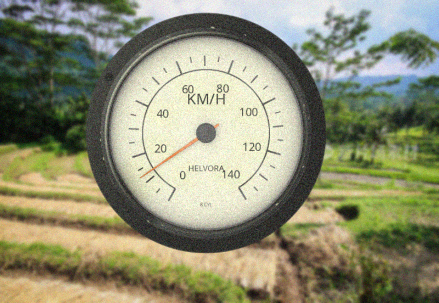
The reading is 12.5 (km/h)
